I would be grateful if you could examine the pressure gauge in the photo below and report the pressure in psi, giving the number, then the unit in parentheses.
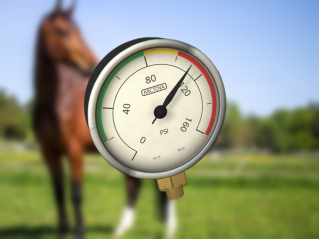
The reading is 110 (psi)
